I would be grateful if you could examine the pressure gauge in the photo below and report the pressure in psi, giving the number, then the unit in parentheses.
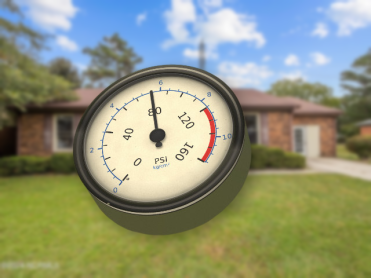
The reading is 80 (psi)
